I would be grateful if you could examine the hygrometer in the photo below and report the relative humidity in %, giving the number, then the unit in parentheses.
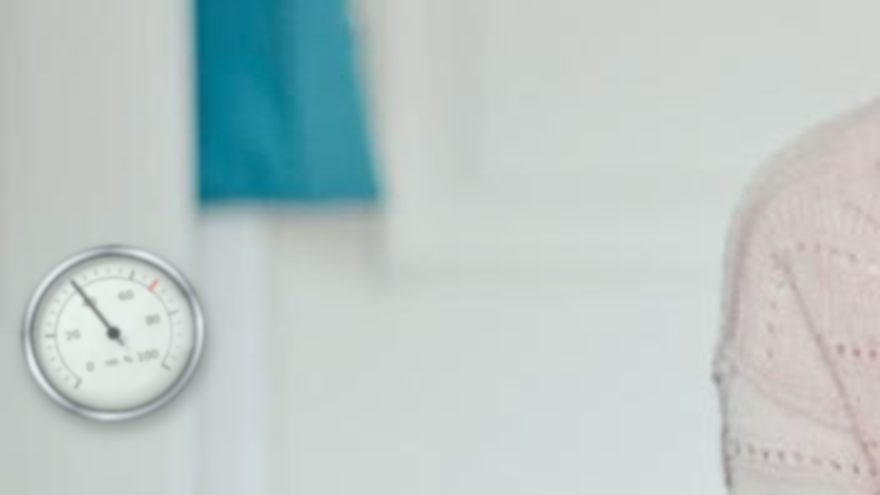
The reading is 40 (%)
